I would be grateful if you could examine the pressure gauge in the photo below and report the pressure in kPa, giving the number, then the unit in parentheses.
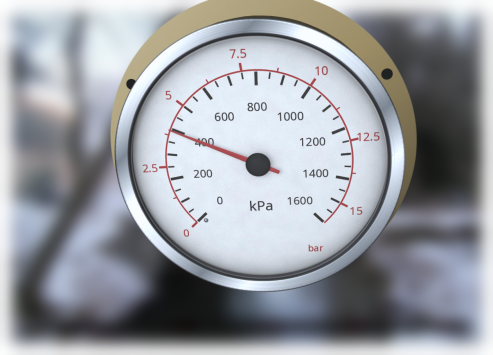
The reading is 400 (kPa)
